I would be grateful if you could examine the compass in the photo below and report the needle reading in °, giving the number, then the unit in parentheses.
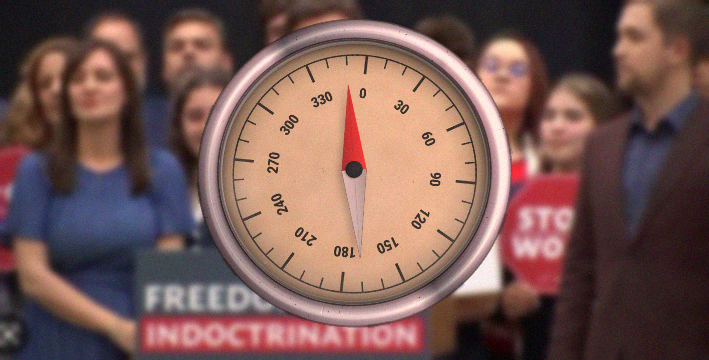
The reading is 350 (°)
